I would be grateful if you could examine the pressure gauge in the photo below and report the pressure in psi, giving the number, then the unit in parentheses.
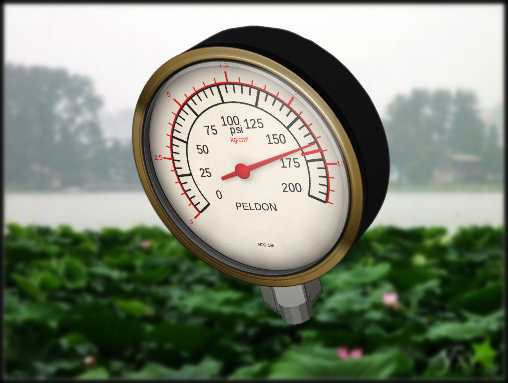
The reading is 165 (psi)
